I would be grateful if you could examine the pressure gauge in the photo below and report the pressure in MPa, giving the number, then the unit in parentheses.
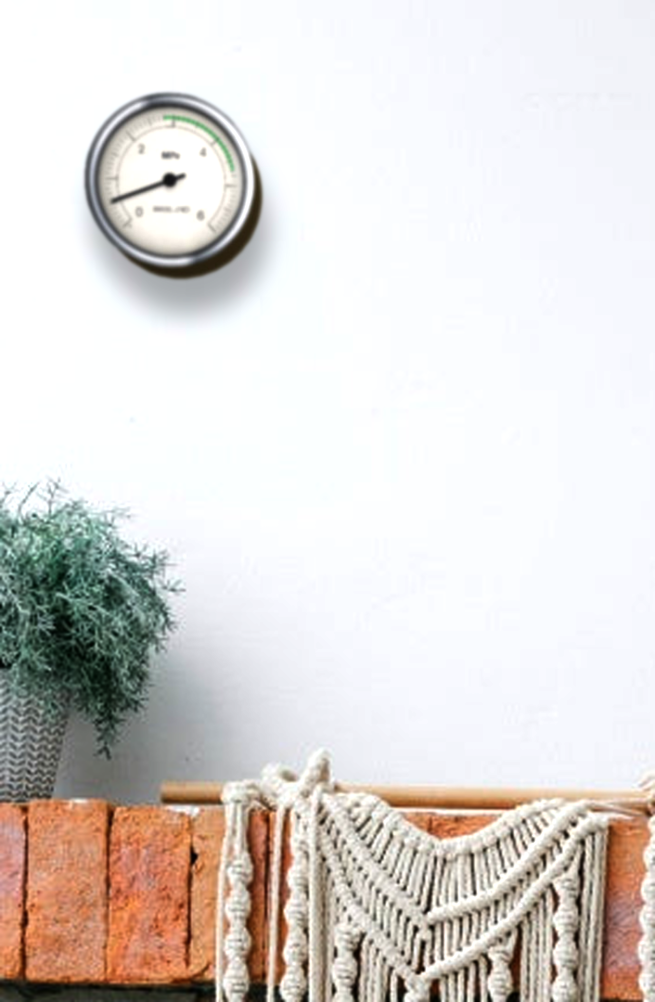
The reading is 0.5 (MPa)
